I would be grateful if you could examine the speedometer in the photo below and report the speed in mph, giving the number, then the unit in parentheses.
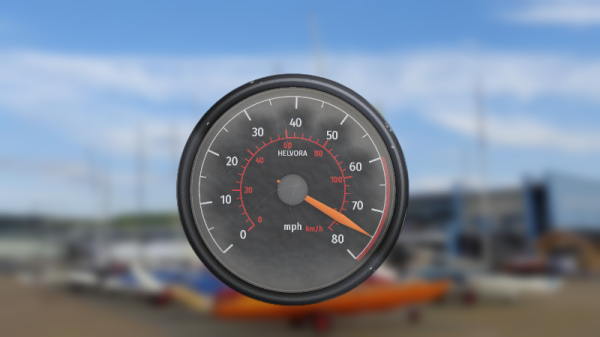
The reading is 75 (mph)
